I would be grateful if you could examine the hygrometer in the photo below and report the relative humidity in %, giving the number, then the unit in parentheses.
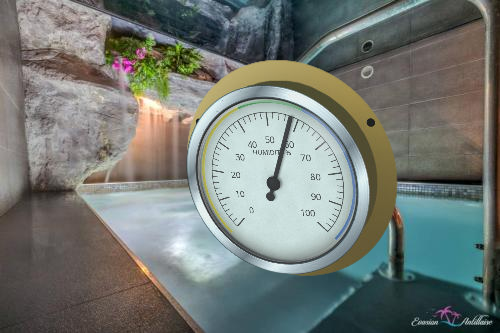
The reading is 58 (%)
